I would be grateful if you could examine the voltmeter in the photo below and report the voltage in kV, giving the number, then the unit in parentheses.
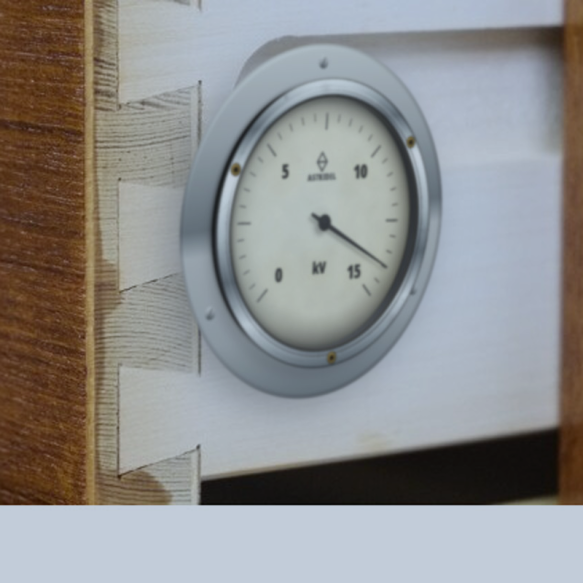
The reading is 14 (kV)
